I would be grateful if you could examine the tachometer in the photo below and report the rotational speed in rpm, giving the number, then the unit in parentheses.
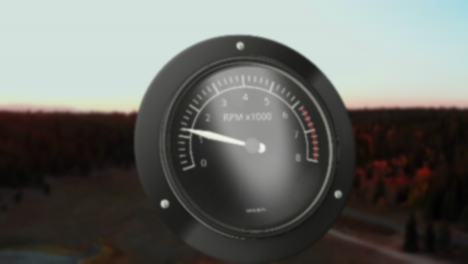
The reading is 1200 (rpm)
